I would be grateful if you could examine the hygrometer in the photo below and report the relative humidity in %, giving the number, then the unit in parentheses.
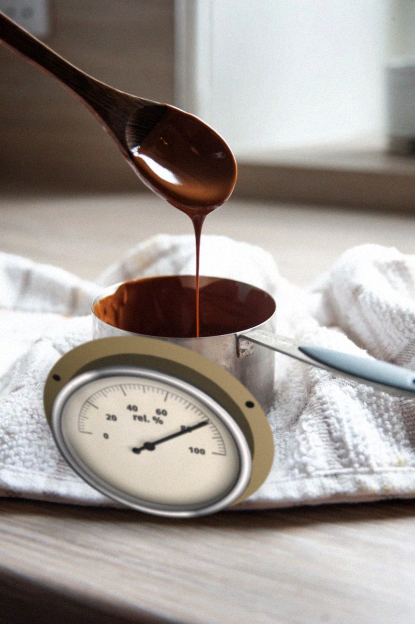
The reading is 80 (%)
